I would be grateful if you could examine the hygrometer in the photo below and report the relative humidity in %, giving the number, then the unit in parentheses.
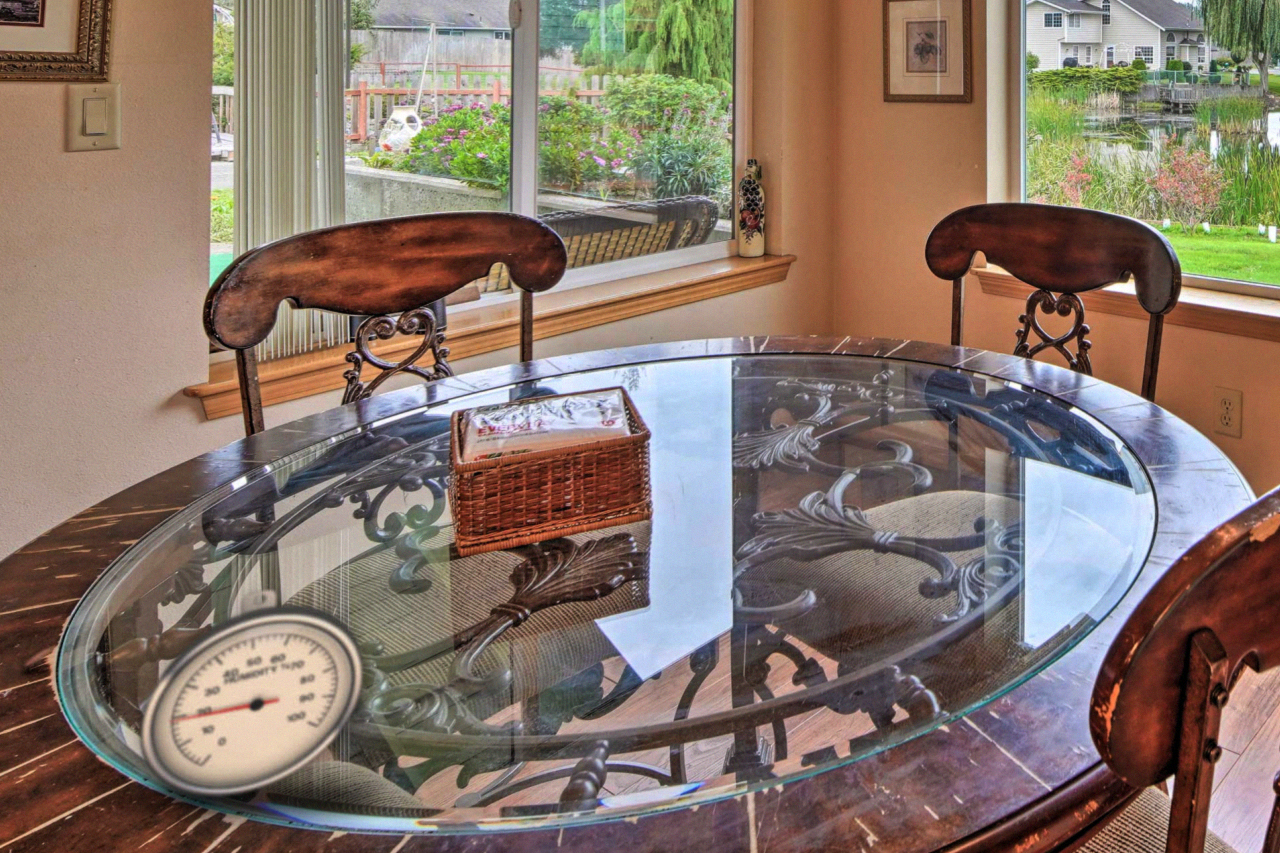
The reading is 20 (%)
